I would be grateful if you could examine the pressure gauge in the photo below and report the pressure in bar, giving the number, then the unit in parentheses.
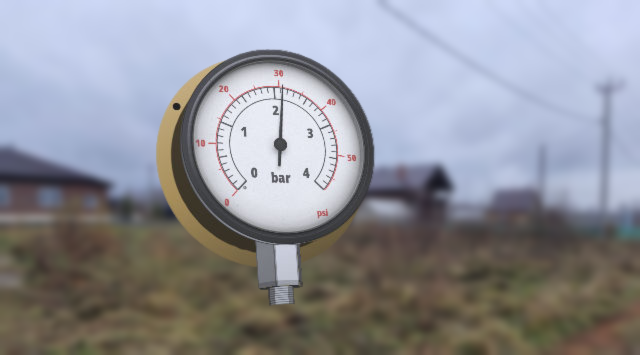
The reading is 2.1 (bar)
